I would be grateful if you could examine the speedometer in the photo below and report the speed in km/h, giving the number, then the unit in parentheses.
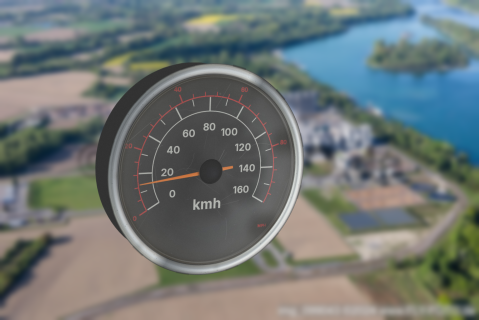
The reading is 15 (km/h)
